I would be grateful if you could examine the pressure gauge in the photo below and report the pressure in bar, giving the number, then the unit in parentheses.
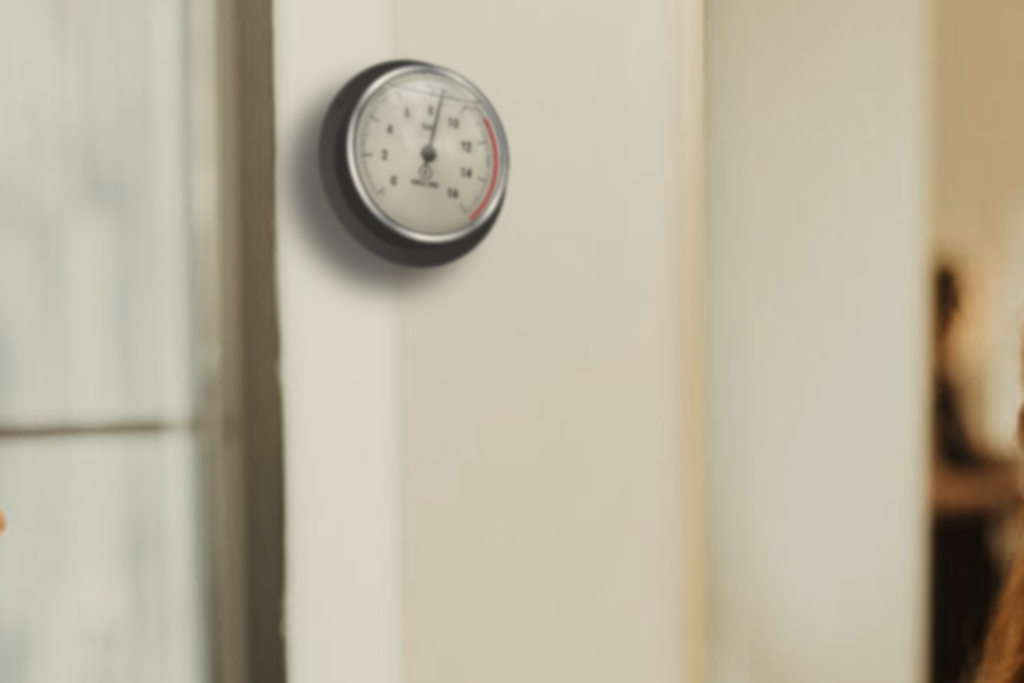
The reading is 8.5 (bar)
